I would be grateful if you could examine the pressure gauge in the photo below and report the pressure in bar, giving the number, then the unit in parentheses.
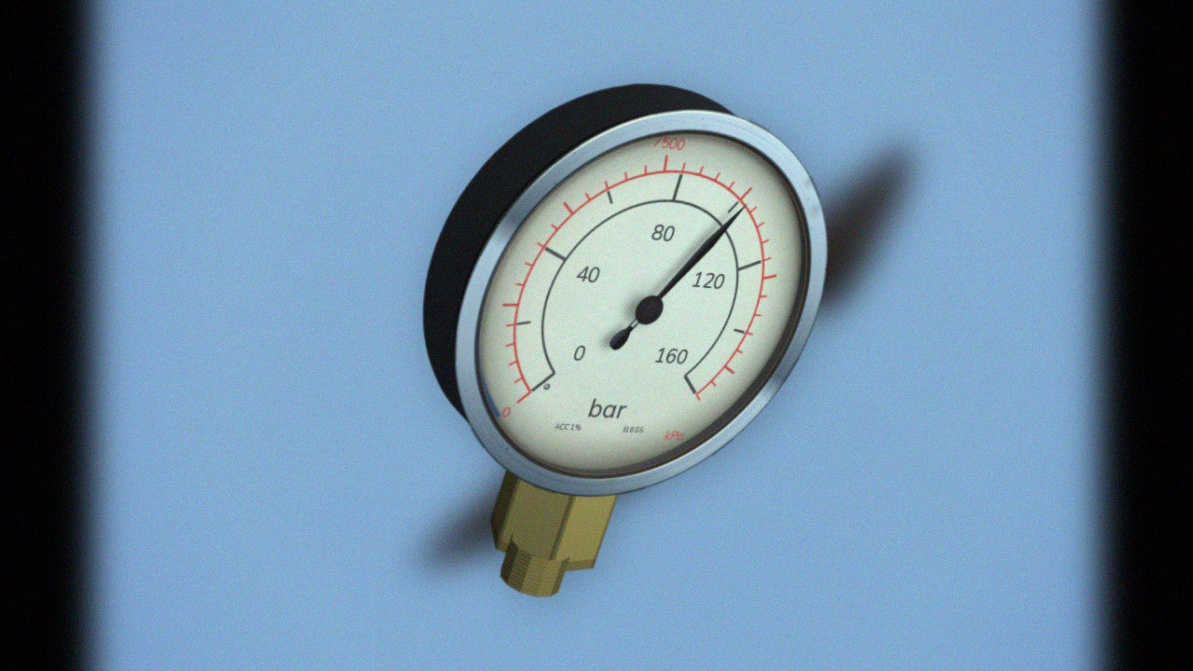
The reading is 100 (bar)
